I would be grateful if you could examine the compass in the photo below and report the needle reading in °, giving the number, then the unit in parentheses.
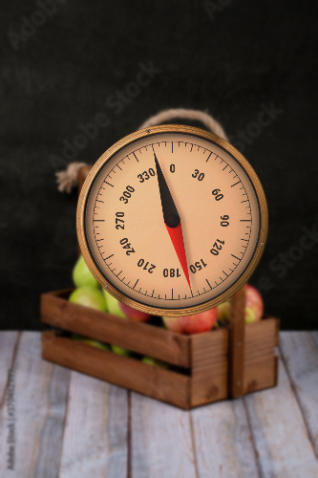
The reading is 165 (°)
